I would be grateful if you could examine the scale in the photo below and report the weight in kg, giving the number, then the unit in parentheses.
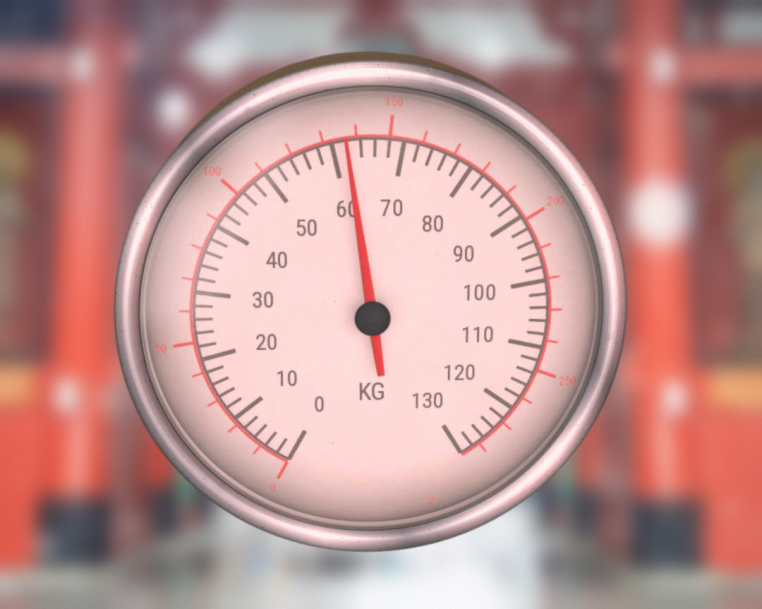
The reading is 62 (kg)
